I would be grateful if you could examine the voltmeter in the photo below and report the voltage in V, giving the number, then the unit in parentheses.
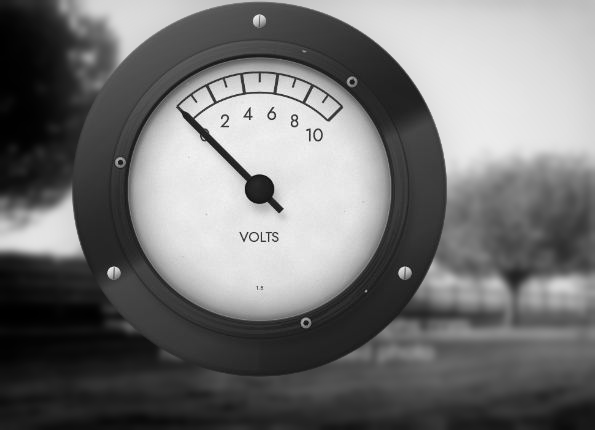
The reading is 0 (V)
